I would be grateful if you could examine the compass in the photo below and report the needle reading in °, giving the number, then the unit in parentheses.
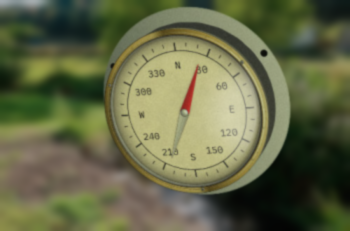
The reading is 25 (°)
